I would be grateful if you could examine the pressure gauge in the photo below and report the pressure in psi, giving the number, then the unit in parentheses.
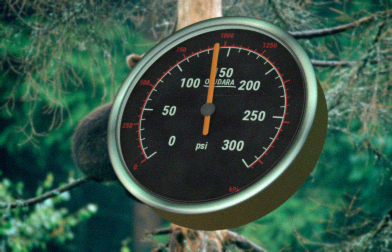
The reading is 140 (psi)
